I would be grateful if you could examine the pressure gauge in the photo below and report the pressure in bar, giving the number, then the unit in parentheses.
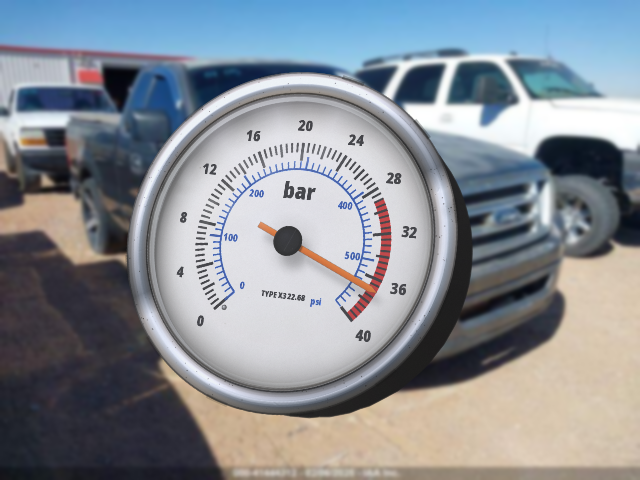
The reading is 37 (bar)
